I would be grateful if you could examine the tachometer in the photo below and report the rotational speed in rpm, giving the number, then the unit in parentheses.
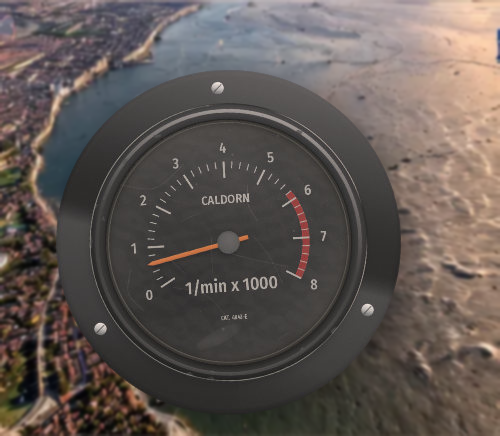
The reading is 600 (rpm)
